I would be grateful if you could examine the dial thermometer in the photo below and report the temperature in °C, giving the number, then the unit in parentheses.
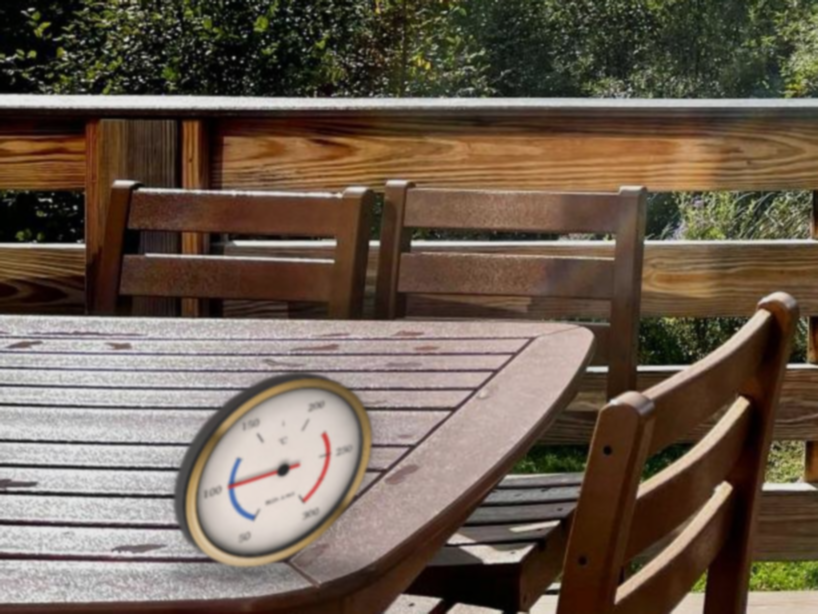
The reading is 100 (°C)
